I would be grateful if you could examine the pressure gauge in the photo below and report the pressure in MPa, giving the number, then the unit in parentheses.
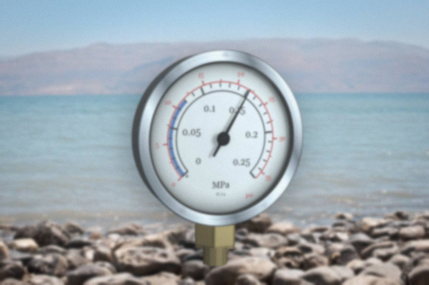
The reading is 0.15 (MPa)
